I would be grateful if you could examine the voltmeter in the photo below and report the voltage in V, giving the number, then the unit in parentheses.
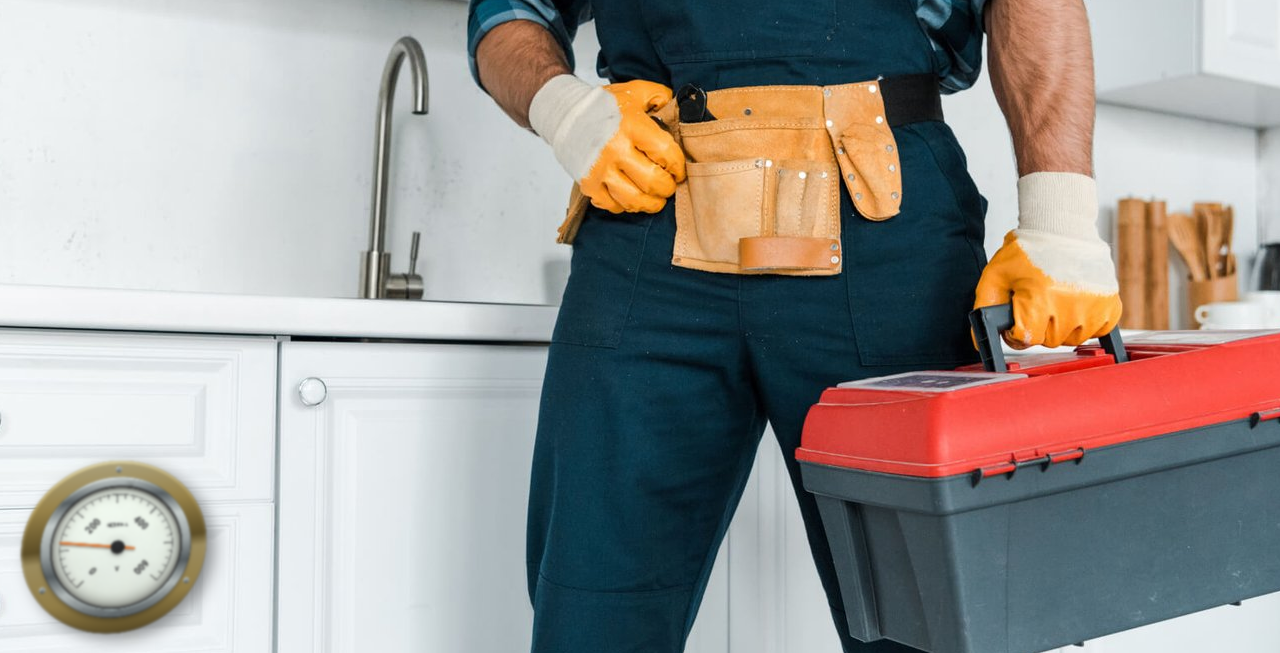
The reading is 120 (V)
